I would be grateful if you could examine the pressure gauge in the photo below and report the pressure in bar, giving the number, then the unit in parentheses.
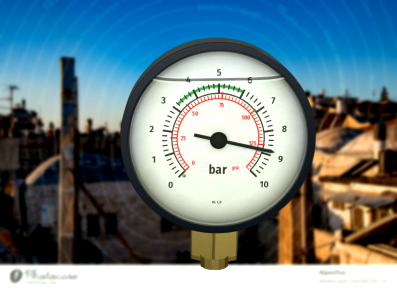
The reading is 8.8 (bar)
